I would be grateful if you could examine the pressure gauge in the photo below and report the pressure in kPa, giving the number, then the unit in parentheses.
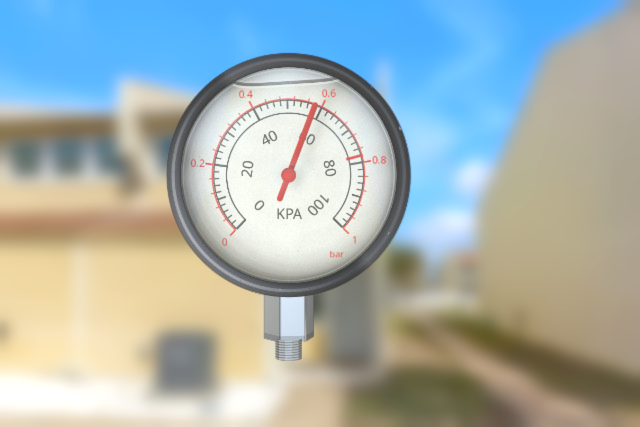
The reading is 58 (kPa)
